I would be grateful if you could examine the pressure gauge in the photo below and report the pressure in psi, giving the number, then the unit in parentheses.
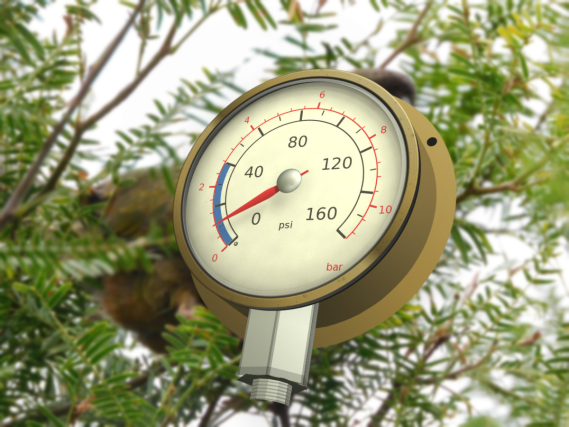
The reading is 10 (psi)
